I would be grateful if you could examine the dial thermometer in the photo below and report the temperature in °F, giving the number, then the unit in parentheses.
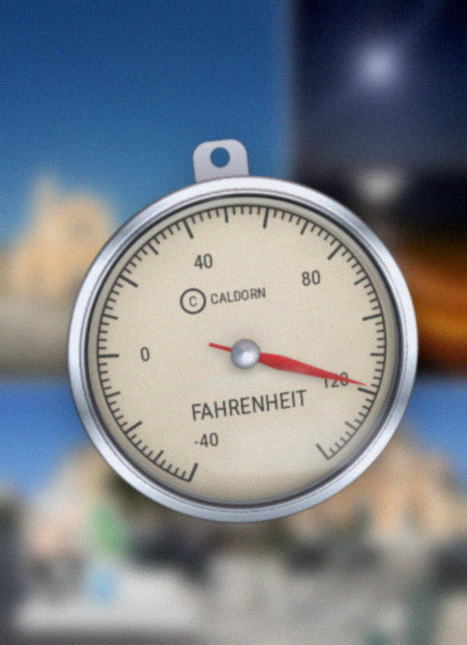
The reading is 118 (°F)
